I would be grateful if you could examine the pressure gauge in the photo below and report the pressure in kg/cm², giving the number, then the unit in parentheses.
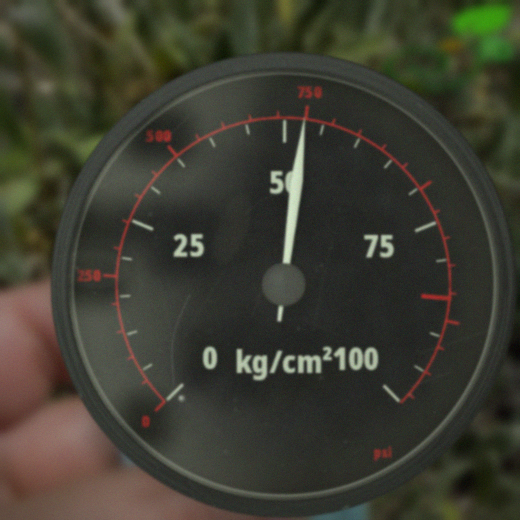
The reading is 52.5 (kg/cm²)
